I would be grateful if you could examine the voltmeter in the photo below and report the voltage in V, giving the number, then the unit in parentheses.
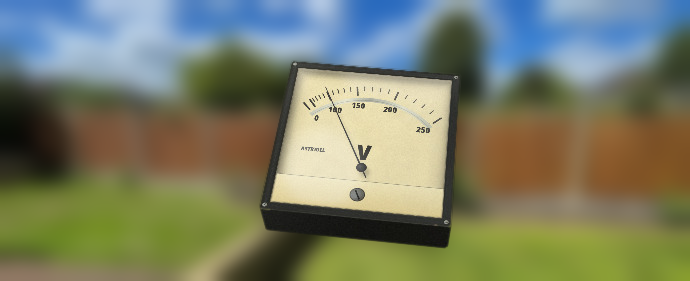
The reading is 100 (V)
